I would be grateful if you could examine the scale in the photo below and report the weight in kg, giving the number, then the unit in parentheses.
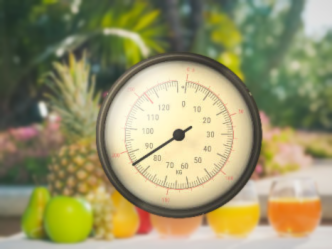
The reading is 85 (kg)
